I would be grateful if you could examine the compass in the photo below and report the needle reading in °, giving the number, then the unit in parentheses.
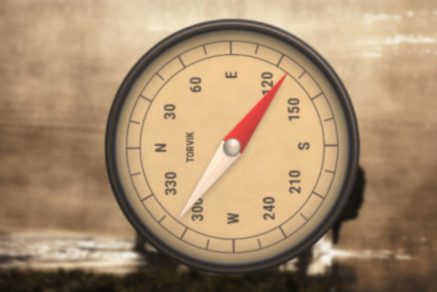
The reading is 127.5 (°)
